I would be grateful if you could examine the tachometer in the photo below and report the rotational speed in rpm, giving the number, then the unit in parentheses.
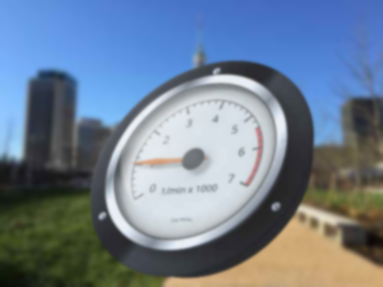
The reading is 1000 (rpm)
